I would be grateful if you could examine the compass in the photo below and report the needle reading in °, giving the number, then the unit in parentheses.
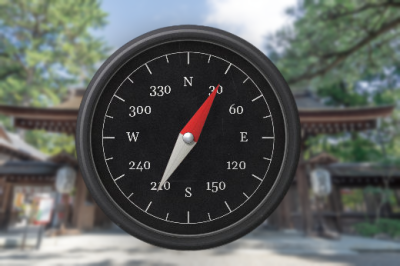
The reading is 30 (°)
